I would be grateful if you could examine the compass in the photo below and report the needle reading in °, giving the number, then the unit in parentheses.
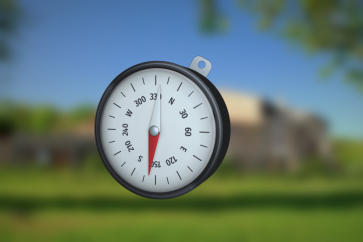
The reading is 157.5 (°)
